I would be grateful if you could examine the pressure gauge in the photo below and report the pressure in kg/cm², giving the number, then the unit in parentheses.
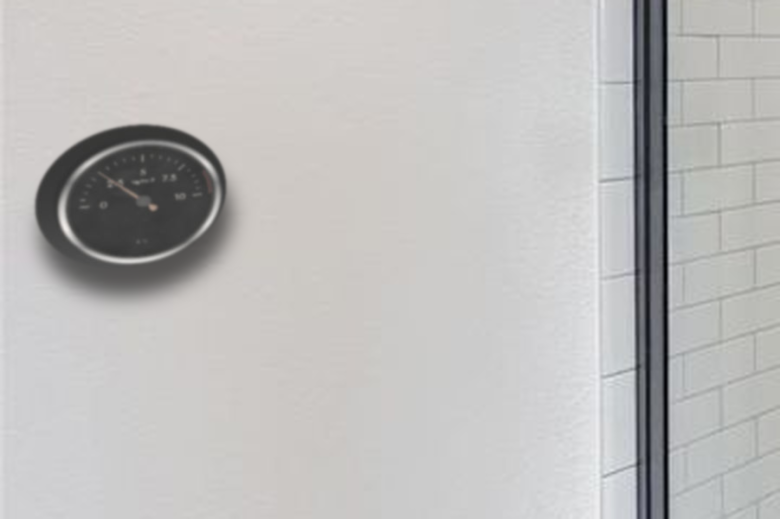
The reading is 2.5 (kg/cm²)
